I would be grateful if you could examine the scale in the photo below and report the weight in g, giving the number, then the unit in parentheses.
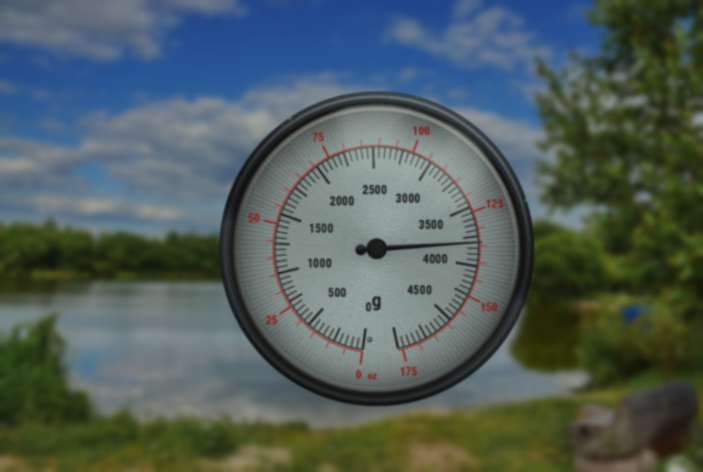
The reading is 3800 (g)
